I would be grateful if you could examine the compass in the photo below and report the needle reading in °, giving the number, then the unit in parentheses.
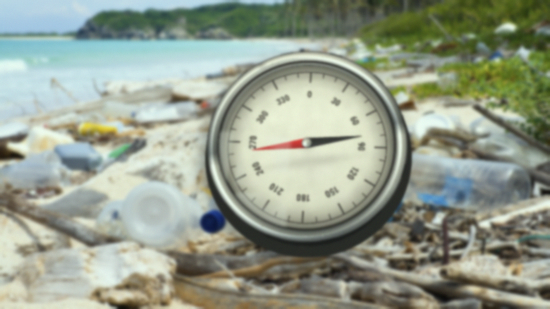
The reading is 260 (°)
